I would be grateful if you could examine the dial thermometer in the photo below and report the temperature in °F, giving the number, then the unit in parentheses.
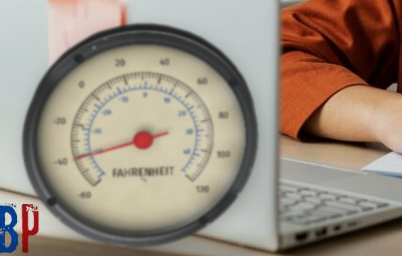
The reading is -40 (°F)
